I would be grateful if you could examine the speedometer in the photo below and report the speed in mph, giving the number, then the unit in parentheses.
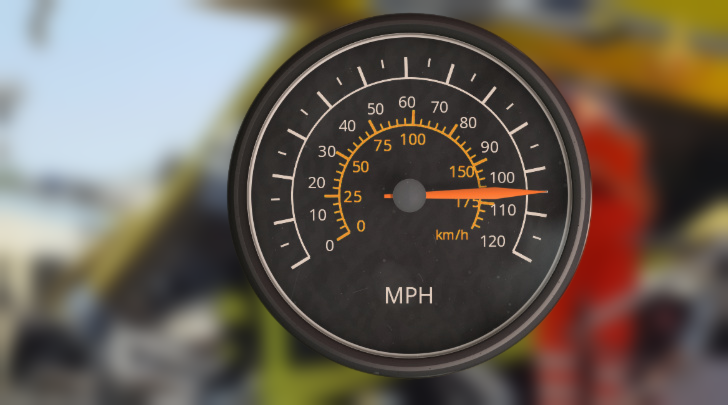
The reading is 105 (mph)
